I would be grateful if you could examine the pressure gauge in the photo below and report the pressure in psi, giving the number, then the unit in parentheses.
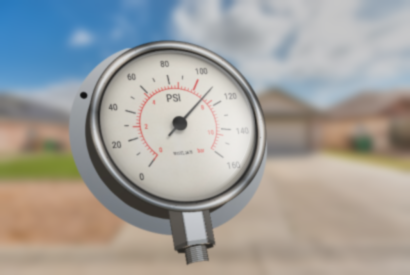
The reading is 110 (psi)
